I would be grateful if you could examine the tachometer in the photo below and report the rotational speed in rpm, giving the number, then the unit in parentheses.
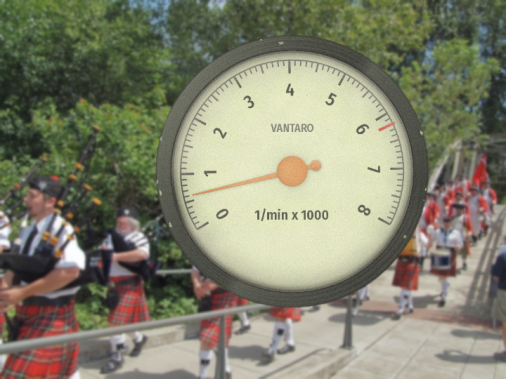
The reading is 600 (rpm)
